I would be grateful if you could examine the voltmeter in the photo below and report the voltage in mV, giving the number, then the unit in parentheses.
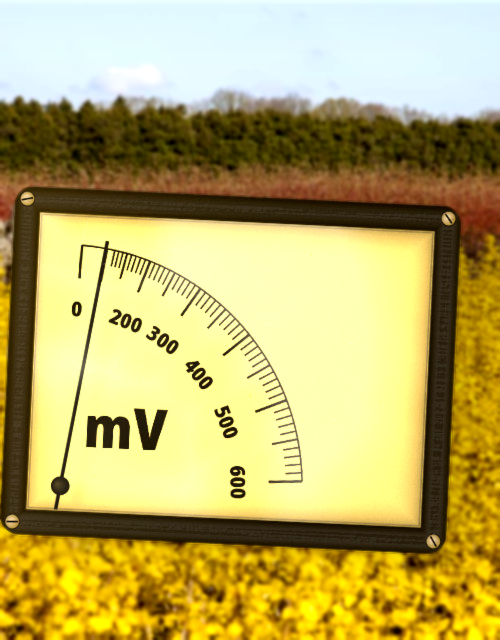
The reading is 100 (mV)
